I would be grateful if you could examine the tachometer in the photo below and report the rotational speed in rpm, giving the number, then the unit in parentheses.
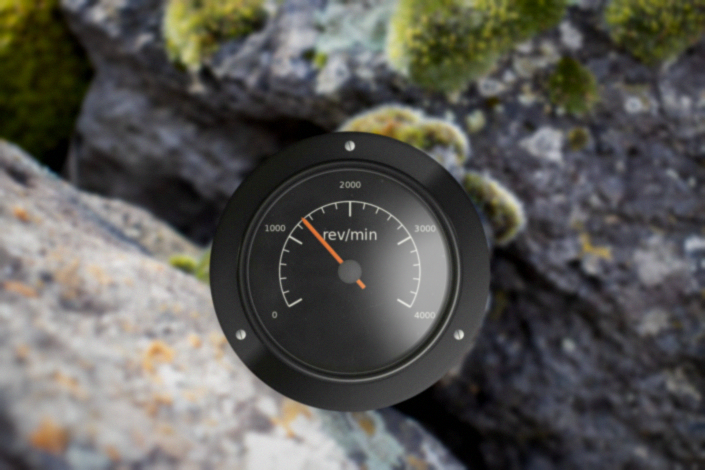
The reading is 1300 (rpm)
